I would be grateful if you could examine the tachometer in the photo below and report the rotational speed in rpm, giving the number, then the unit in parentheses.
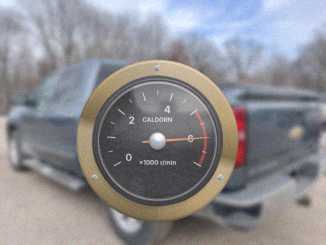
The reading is 6000 (rpm)
